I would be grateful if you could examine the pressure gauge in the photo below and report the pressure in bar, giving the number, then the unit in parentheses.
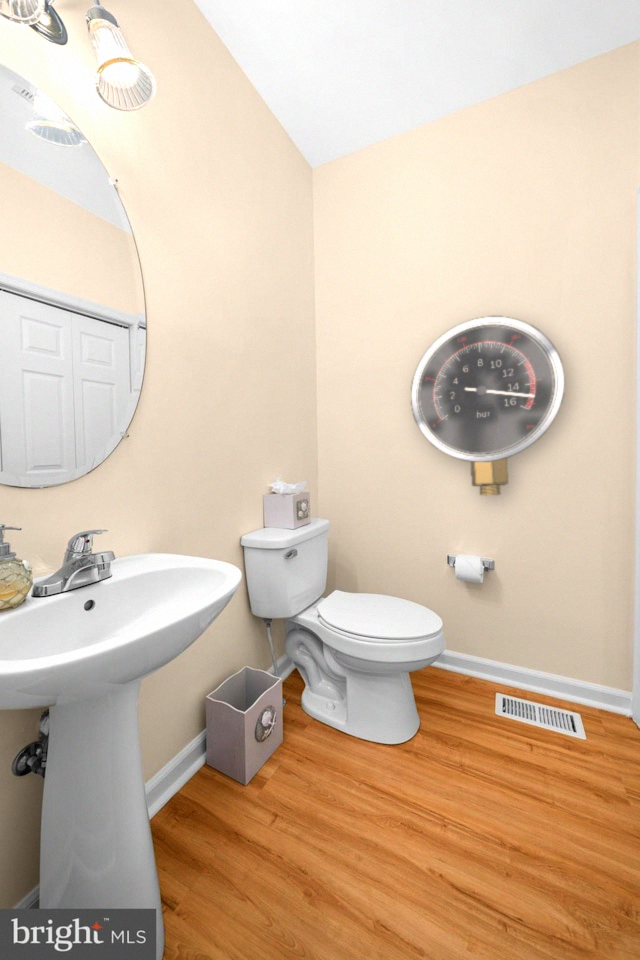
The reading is 15 (bar)
